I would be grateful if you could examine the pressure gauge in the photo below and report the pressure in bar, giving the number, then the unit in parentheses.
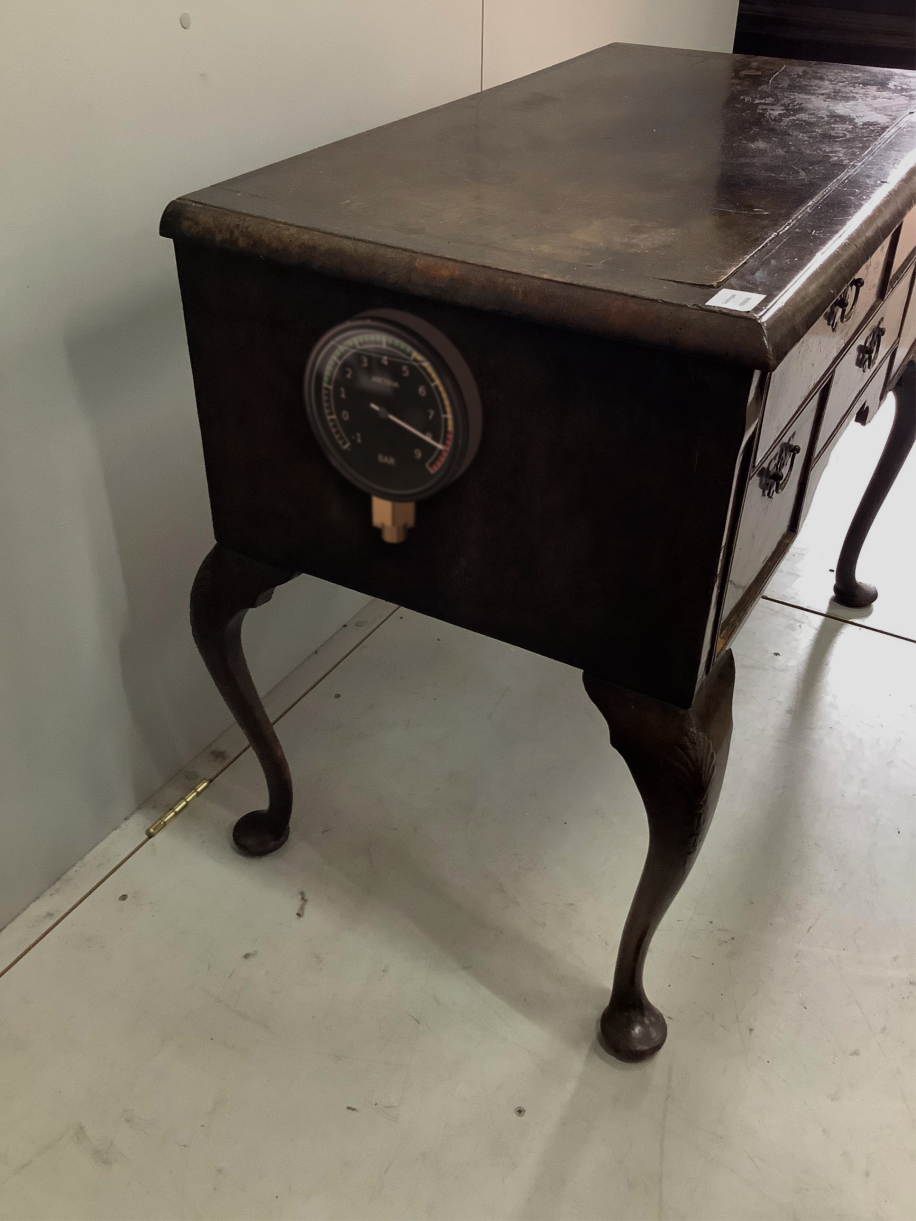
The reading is 8 (bar)
